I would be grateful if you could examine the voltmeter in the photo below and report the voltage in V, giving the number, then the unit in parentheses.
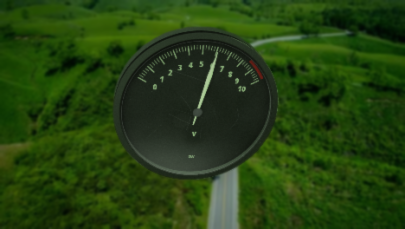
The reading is 6 (V)
